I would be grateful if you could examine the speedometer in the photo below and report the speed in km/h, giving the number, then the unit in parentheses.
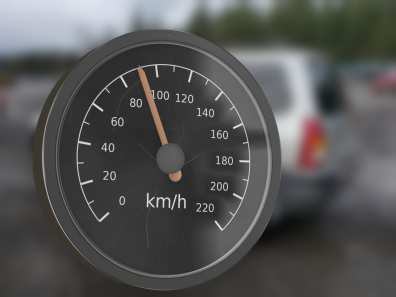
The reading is 90 (km/h)
